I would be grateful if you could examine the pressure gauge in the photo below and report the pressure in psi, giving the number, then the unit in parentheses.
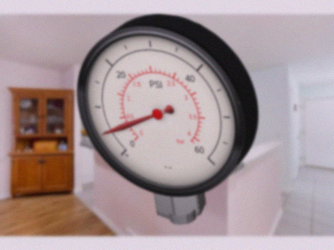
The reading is 5 (psi)
